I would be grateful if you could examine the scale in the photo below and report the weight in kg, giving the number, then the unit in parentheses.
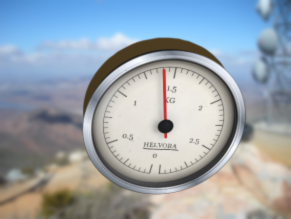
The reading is 1.4 (kg)
